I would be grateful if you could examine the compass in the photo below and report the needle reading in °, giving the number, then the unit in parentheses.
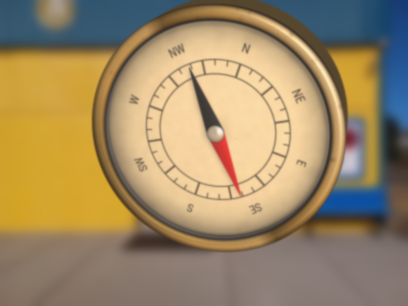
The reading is 140 (°)
